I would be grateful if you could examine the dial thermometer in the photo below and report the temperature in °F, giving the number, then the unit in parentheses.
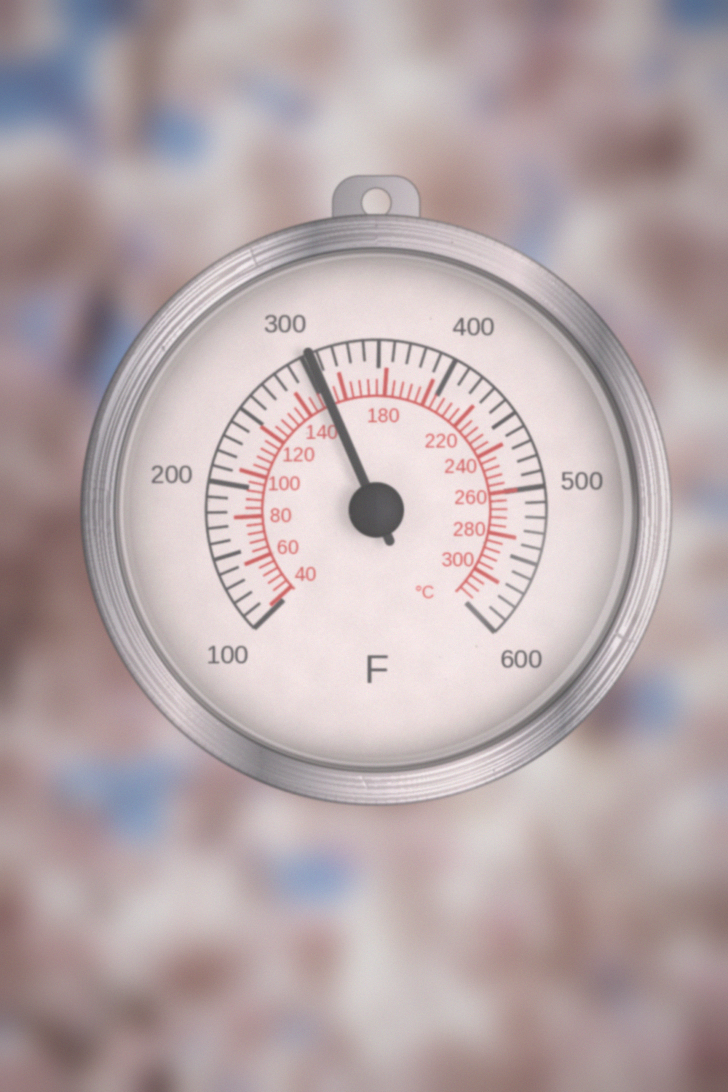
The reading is 305 (°F)
